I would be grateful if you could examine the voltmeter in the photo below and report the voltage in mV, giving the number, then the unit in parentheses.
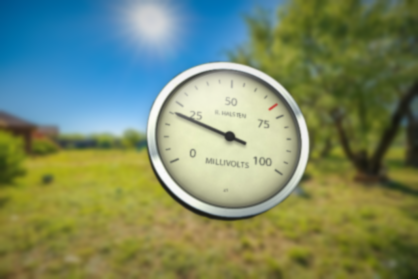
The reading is 20 (mV)
